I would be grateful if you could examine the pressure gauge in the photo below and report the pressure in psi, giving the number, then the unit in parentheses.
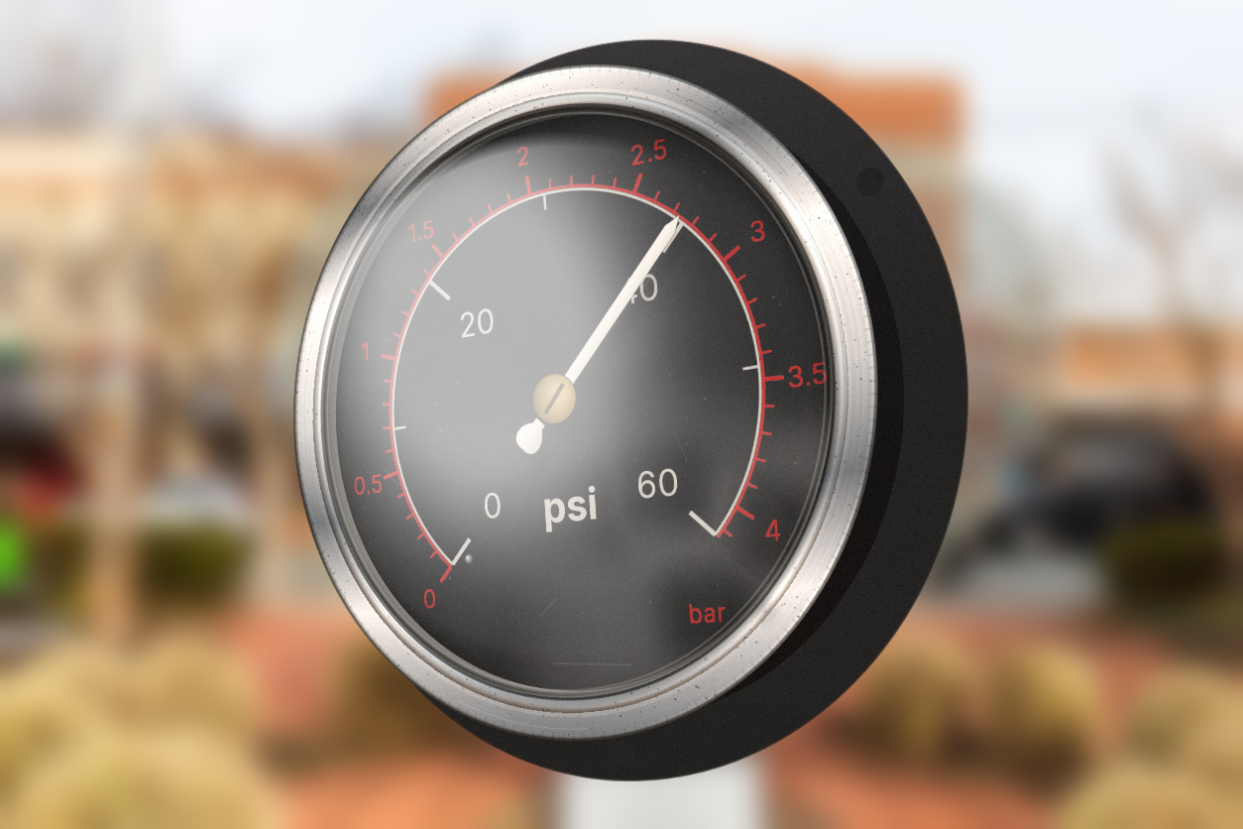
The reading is 40 (psi)
